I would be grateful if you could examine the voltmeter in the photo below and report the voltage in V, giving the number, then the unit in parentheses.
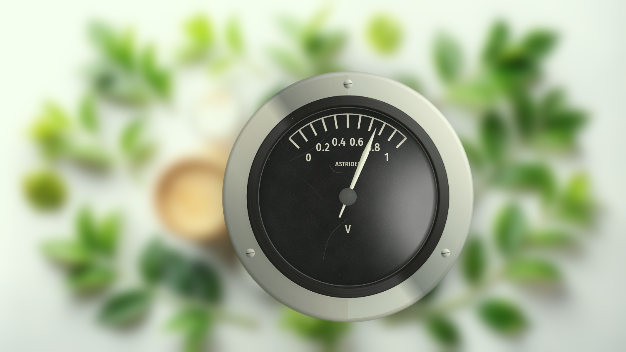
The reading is 0.75 (V)
